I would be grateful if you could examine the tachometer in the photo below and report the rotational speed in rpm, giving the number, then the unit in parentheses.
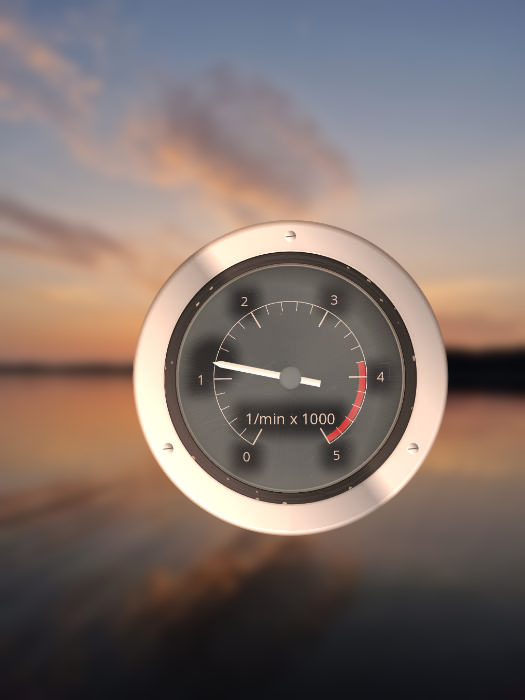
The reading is 1200 (rpm)
